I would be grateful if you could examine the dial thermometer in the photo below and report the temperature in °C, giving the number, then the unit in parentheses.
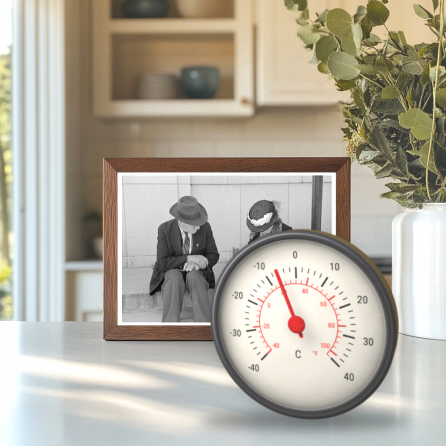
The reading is -6 (°C)
